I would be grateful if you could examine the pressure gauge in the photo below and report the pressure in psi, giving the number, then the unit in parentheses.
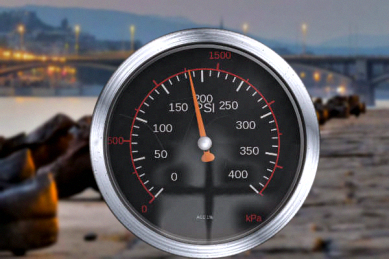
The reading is 185 (psi)
